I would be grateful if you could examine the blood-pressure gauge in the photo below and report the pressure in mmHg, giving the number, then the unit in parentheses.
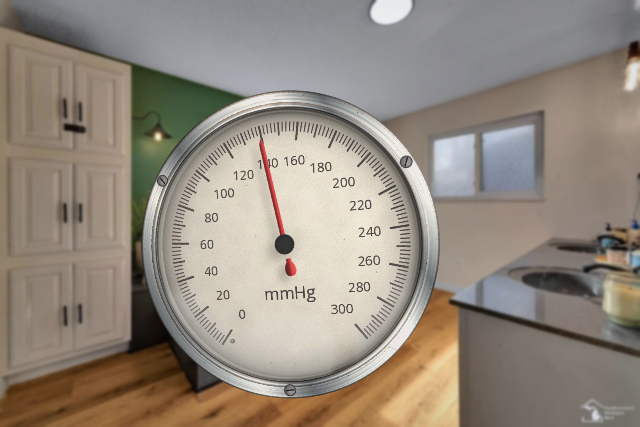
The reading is 140 (mmHg)
